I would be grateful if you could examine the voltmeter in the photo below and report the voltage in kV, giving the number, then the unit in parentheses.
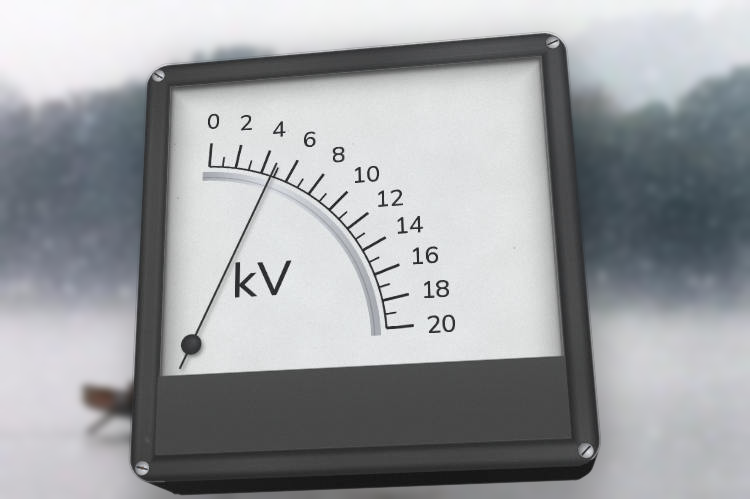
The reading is 5 (kV)
